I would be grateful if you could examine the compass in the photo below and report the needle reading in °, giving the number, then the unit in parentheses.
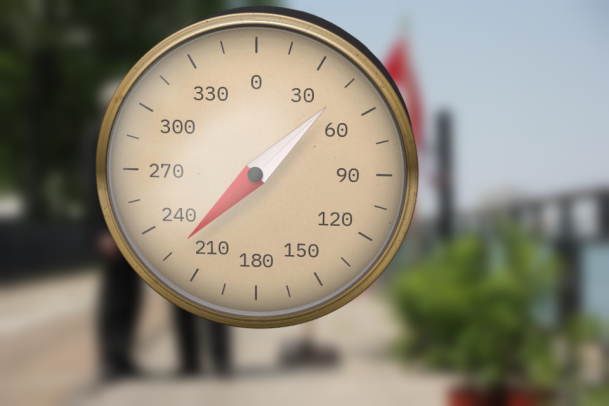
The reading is 225 (°)
